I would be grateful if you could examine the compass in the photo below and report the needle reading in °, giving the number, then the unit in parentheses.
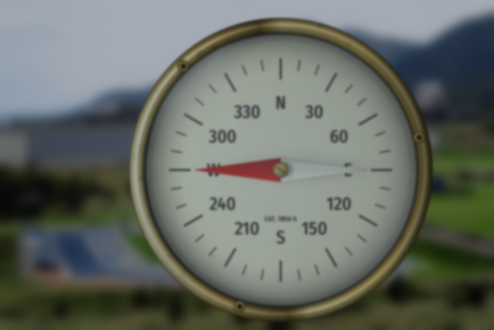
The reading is 270 (°)
